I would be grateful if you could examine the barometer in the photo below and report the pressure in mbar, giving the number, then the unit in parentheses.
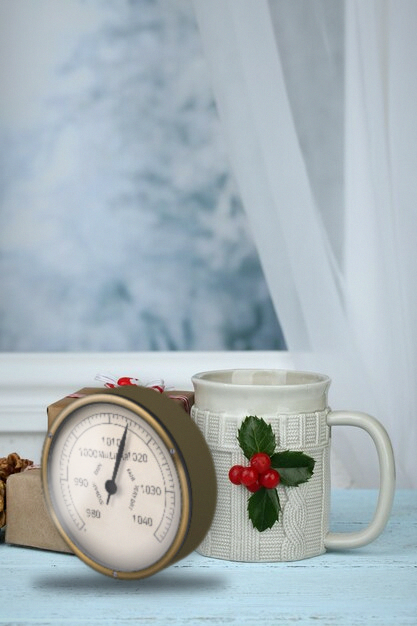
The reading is 1015 (mbar)
